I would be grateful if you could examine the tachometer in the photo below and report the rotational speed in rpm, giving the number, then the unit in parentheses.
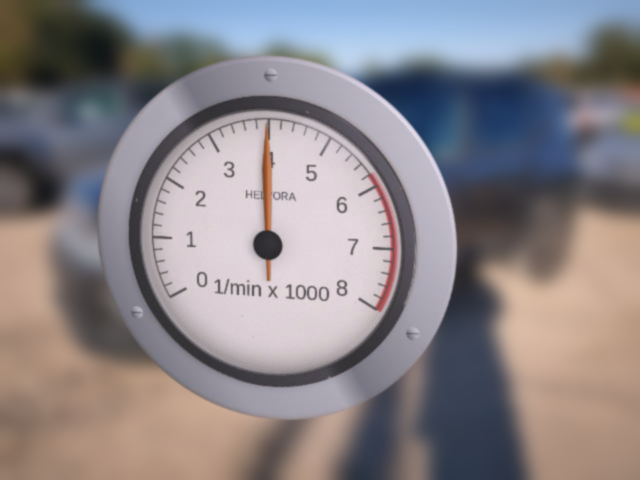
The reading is 4000 (rpm)
